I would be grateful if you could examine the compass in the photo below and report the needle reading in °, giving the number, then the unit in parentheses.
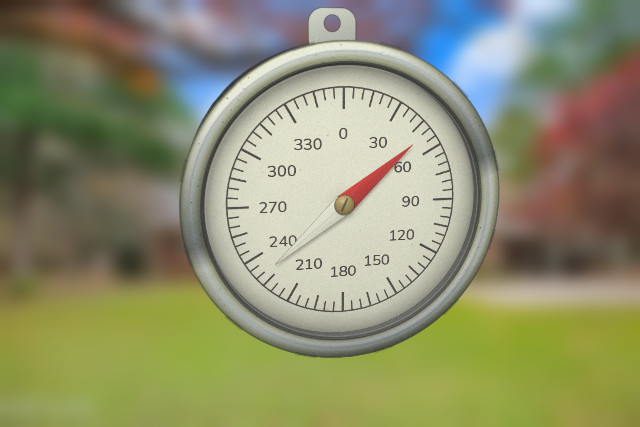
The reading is 50 (°)
